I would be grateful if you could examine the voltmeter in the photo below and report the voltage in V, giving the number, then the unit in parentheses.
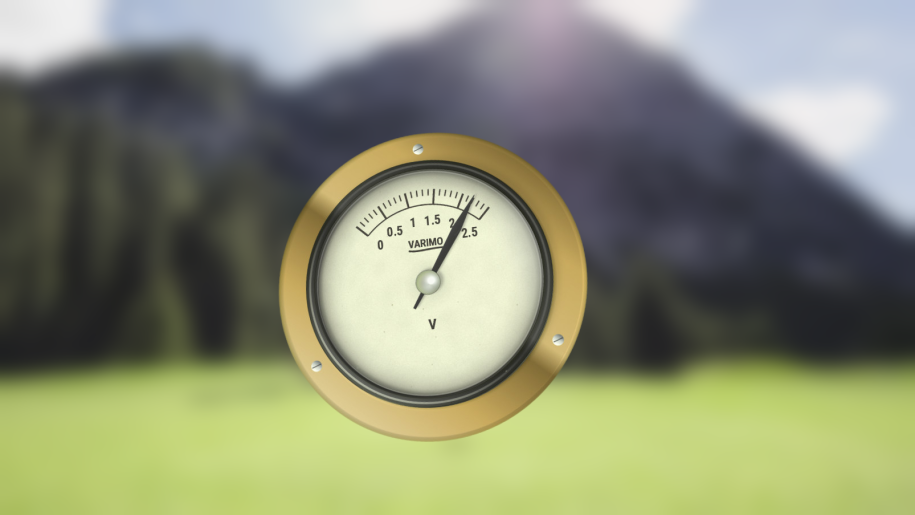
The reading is 2.2 (V)
